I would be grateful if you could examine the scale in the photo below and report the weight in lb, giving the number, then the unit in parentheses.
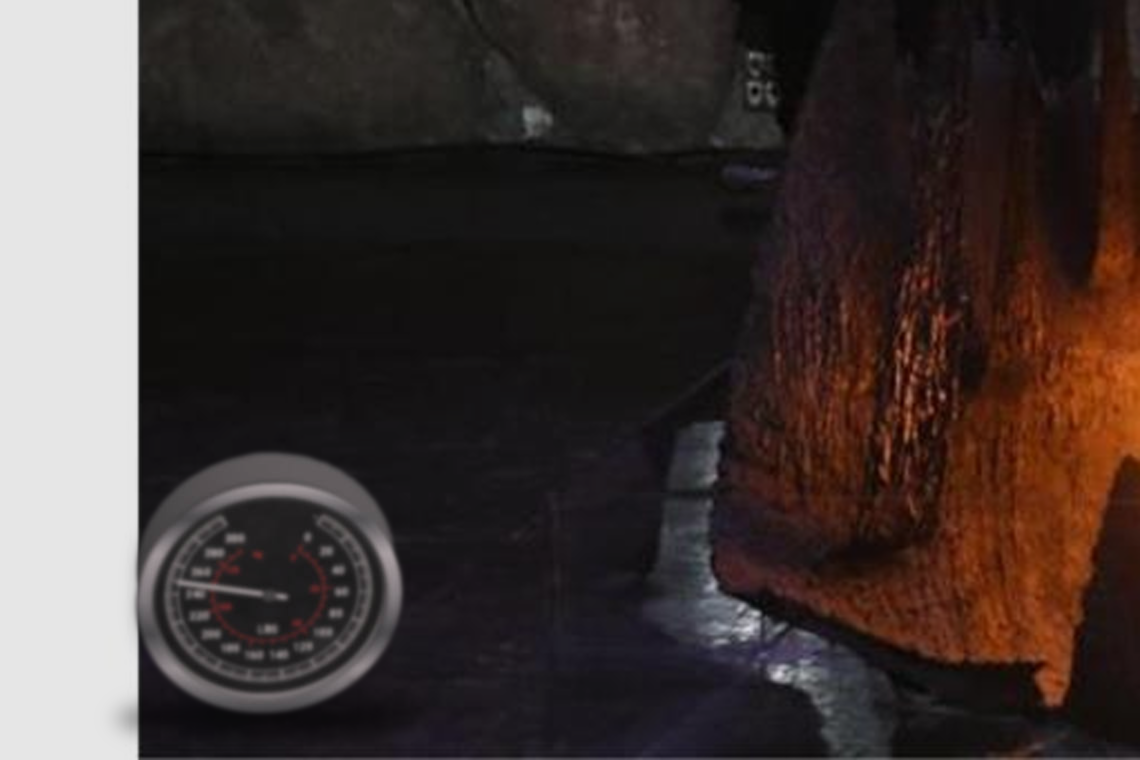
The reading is 250 (lb)
